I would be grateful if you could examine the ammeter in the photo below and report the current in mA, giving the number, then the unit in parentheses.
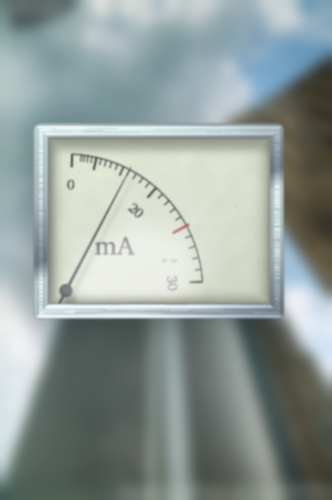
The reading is 16 (mA)
